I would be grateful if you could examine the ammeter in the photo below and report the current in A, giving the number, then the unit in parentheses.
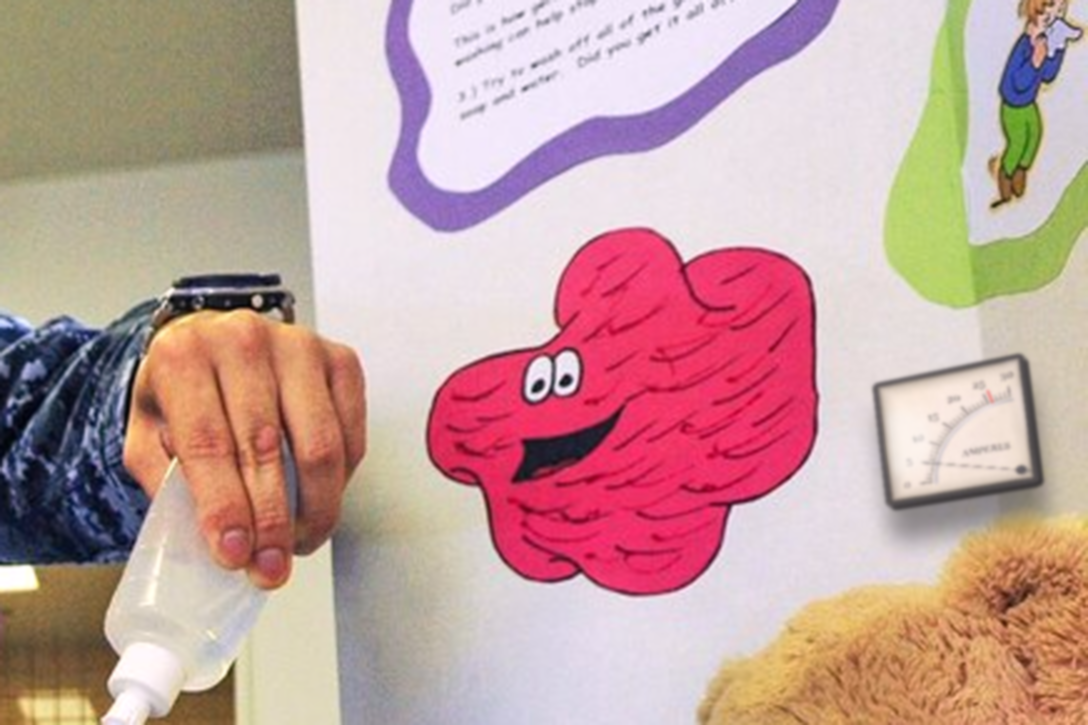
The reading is 5 (A)
